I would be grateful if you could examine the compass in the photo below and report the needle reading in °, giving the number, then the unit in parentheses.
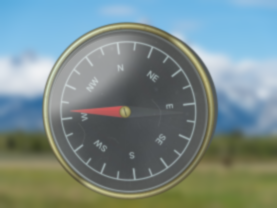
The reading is 277.5 (°)
